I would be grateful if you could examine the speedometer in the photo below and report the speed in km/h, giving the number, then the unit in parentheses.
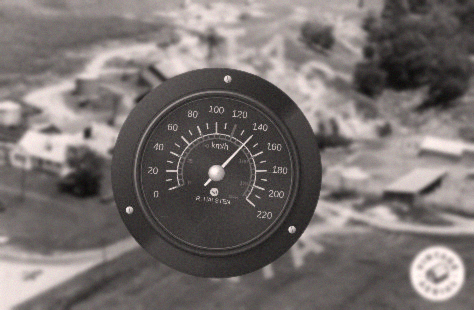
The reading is 140 (km/h)
